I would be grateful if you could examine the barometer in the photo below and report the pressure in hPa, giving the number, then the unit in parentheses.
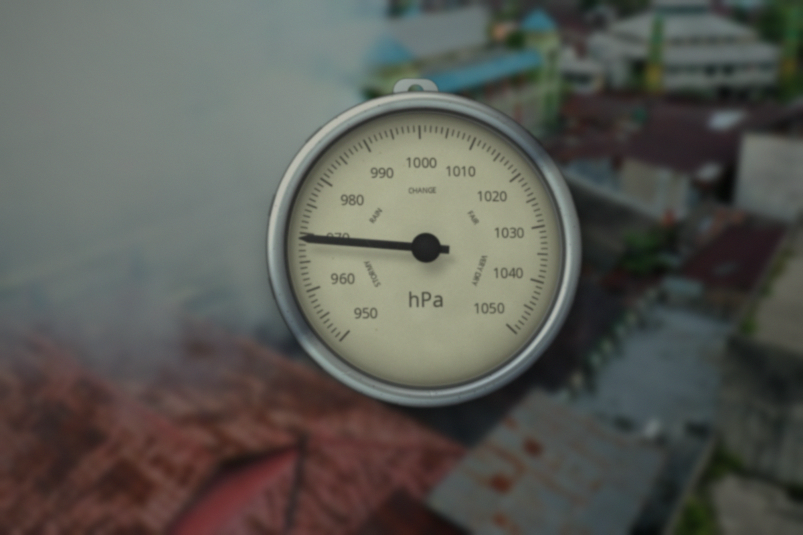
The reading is 969 (hPa)
